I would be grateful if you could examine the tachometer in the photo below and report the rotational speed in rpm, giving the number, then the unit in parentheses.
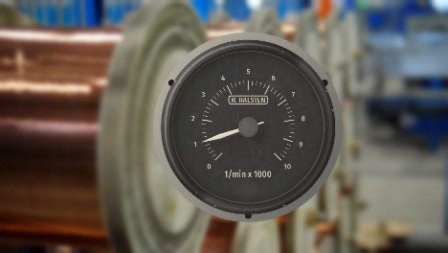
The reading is 1000 (rpm)
